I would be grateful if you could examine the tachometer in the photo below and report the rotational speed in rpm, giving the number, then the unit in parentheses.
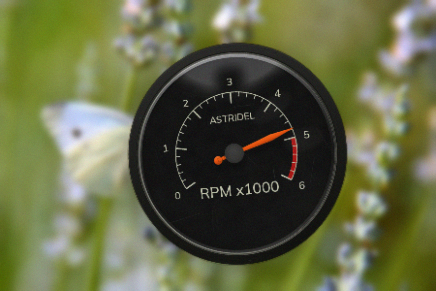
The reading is 4800 (rpm)
